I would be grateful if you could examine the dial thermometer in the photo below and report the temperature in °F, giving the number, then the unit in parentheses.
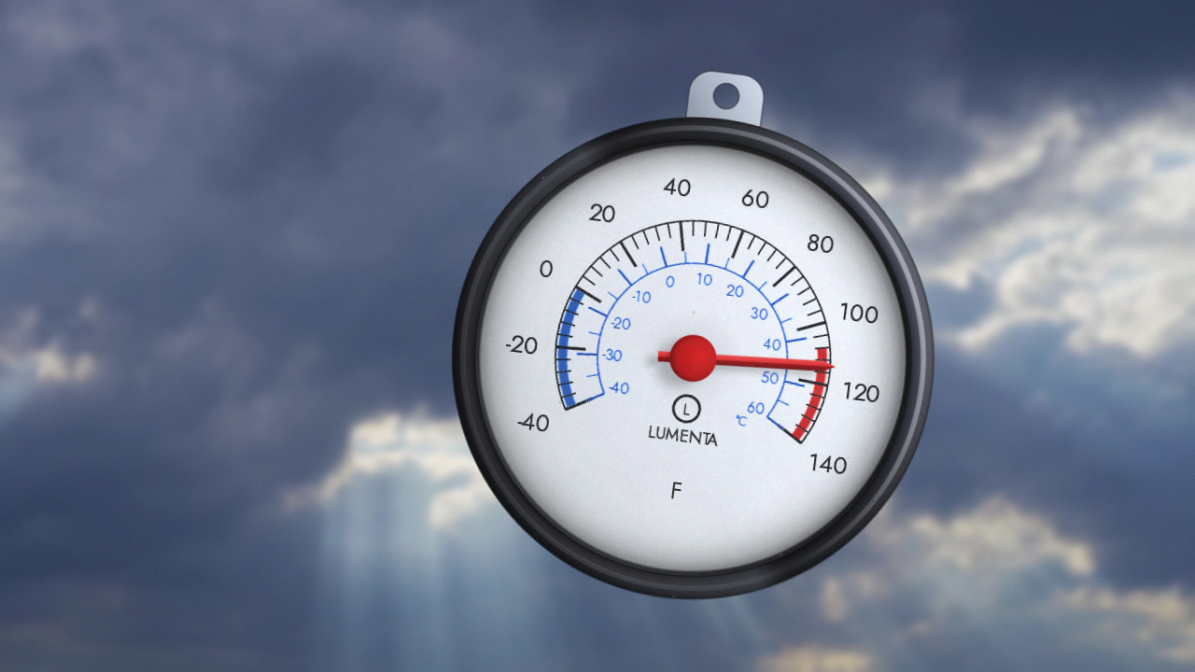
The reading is 114 (°F)
